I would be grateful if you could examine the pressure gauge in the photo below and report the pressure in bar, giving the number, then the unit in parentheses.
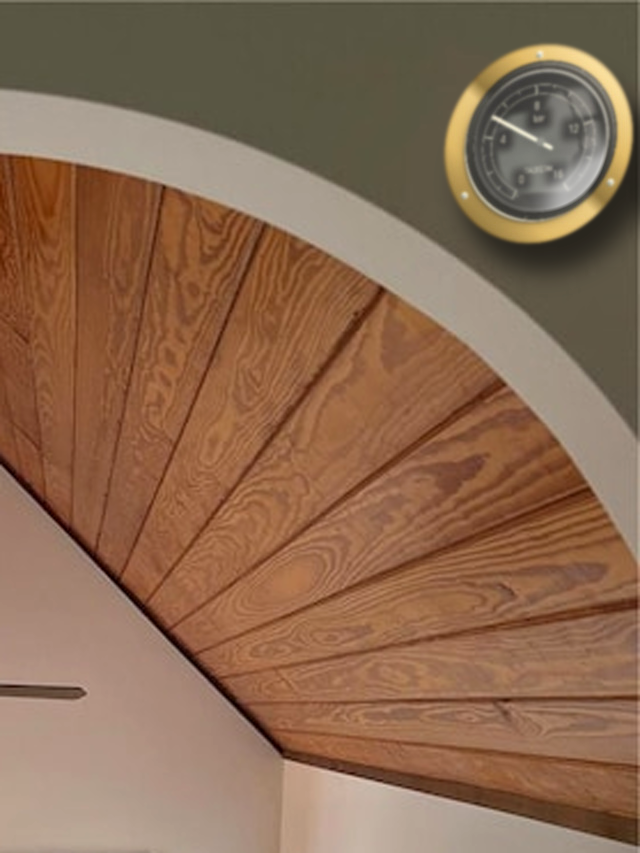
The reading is 5 (bar)
